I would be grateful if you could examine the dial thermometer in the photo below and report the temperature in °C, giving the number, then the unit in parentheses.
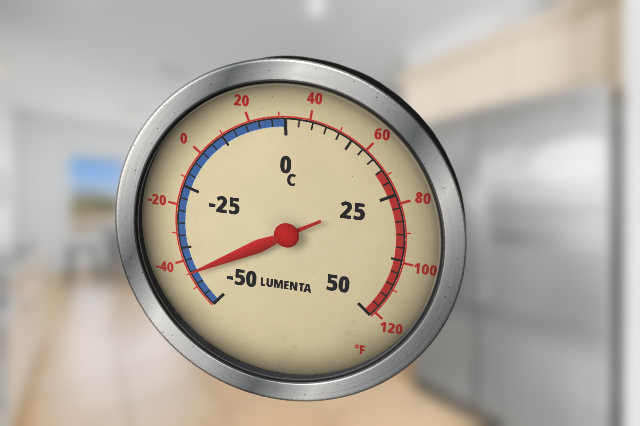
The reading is -42.5 (°C)
